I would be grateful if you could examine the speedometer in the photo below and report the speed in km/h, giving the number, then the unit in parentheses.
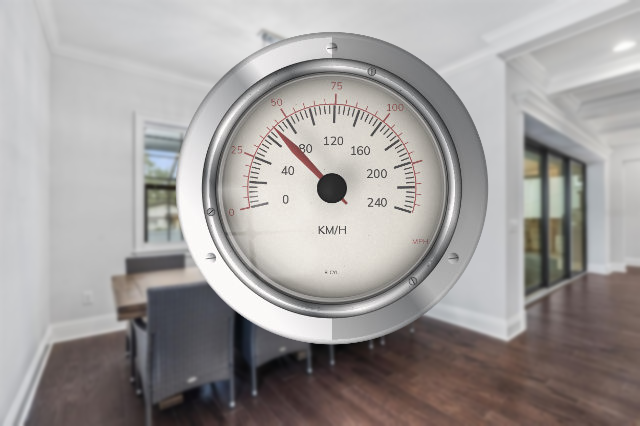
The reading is 68 (km/h)
